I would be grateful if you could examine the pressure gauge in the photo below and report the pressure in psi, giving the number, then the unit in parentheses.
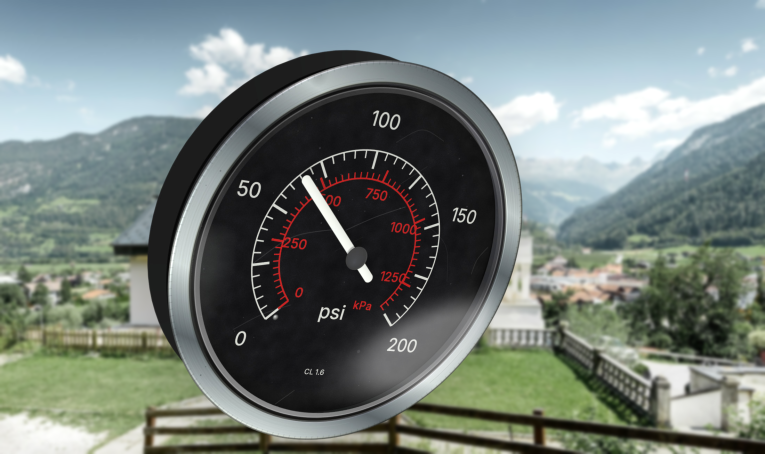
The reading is 65 (psi)
